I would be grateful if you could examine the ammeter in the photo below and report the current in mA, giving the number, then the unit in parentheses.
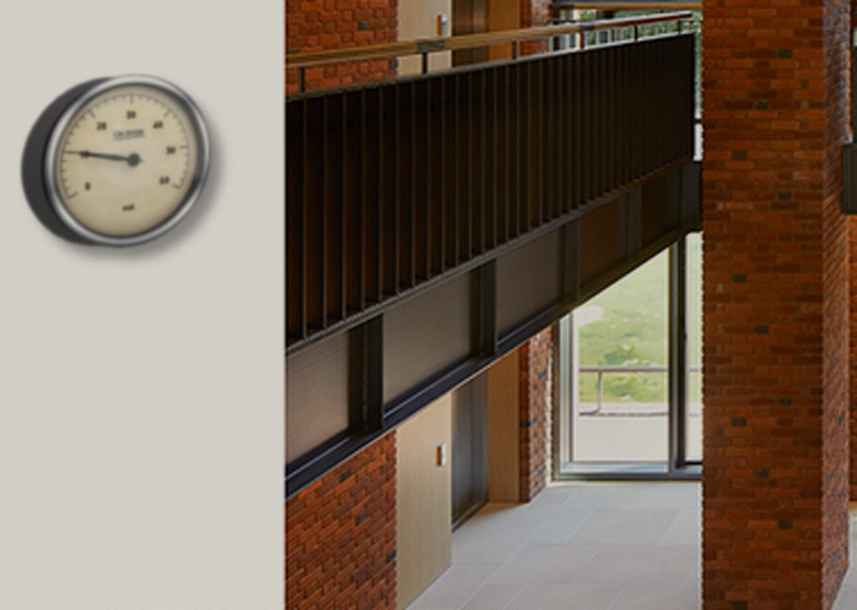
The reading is 10 (mA)
